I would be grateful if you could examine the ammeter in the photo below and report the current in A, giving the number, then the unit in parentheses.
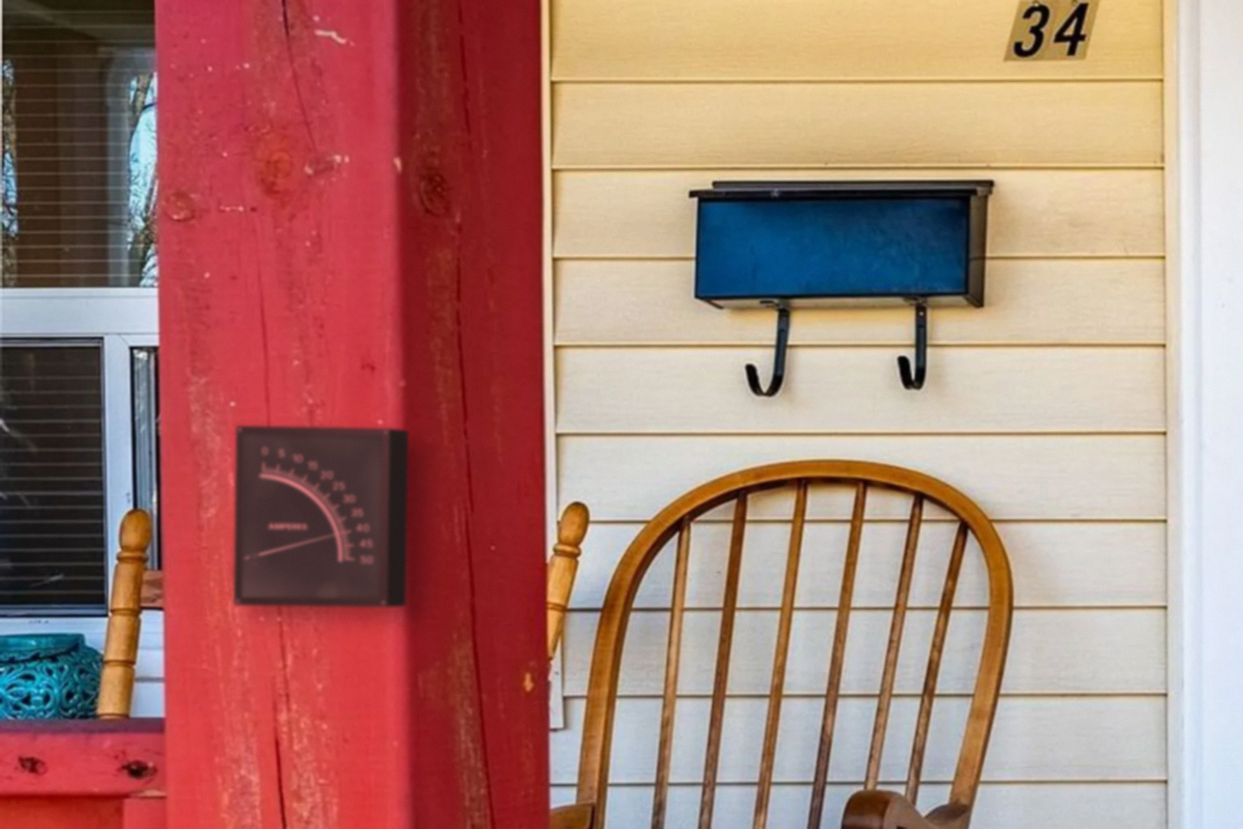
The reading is 40 (A)
